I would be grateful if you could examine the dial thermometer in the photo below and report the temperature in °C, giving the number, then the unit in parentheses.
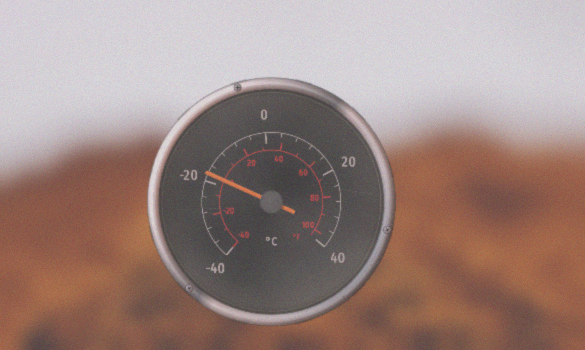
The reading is -18 (°C)
